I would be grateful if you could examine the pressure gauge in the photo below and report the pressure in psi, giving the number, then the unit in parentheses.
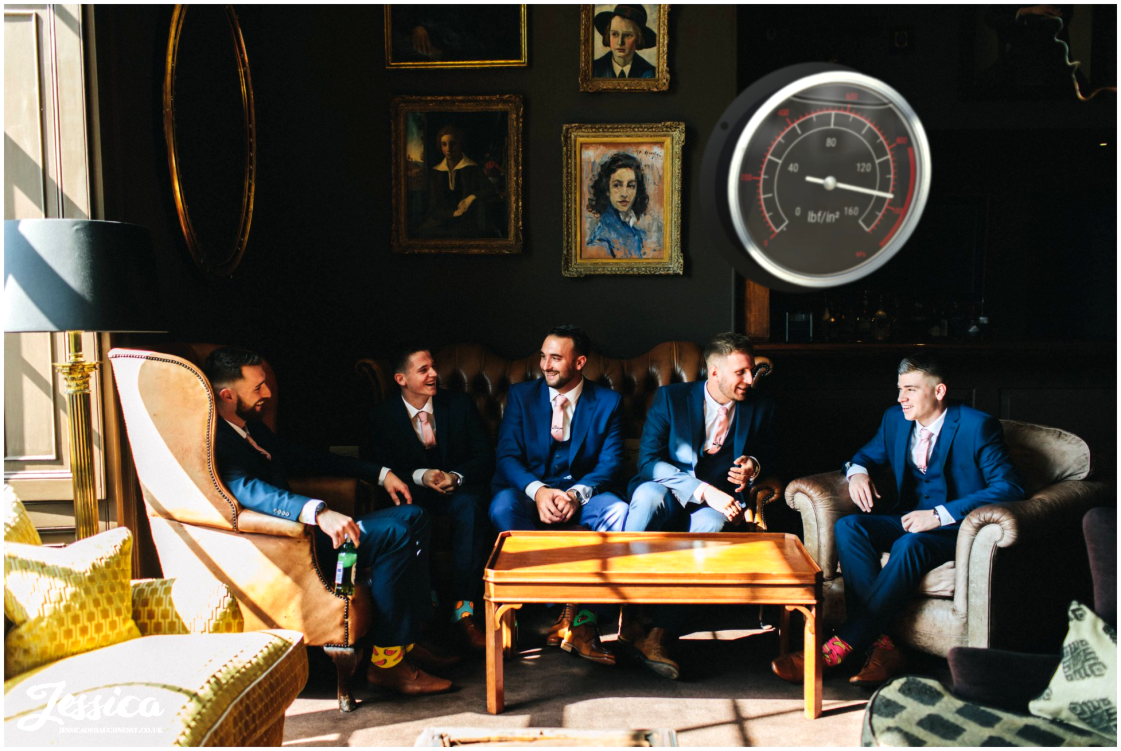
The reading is 140 (psi)
